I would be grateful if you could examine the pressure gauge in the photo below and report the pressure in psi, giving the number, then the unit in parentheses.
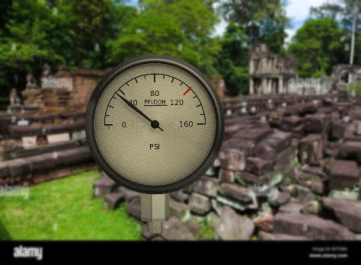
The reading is 35 (psi)
